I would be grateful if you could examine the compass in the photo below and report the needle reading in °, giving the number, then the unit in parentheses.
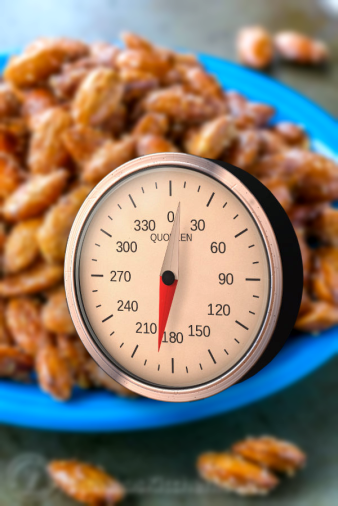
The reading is 190 (°)
